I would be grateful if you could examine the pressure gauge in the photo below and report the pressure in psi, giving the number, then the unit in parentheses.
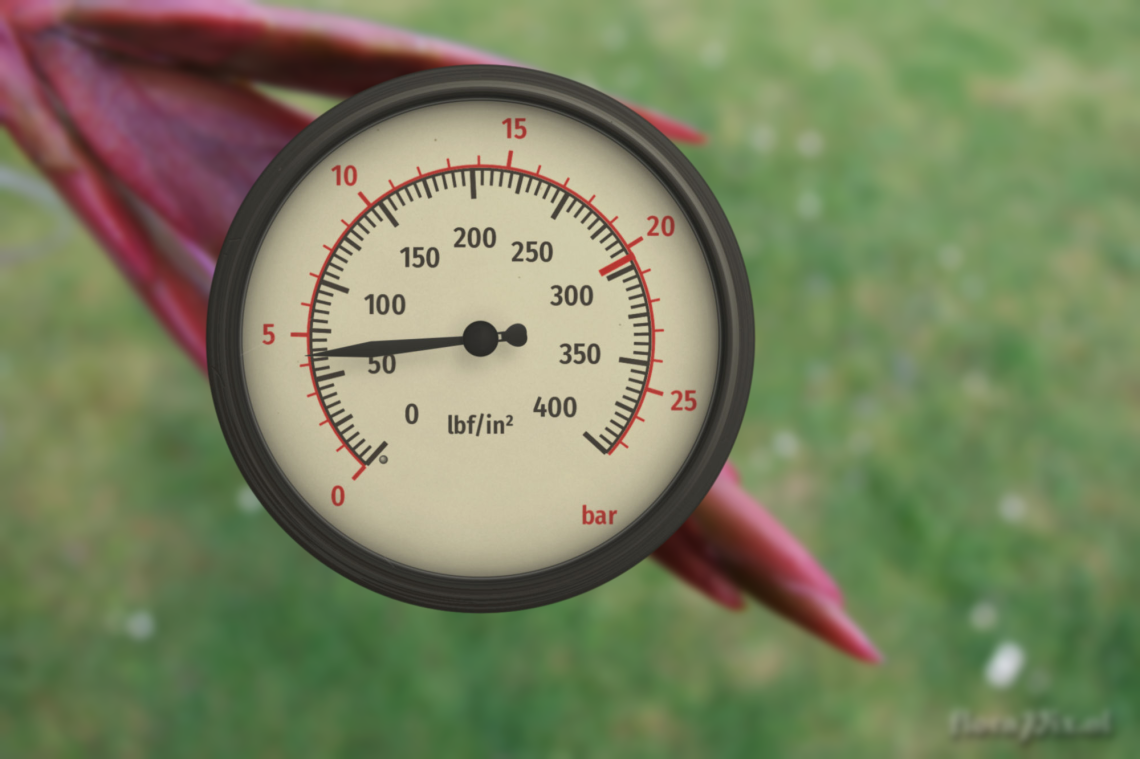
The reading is 62.5 (psi)
